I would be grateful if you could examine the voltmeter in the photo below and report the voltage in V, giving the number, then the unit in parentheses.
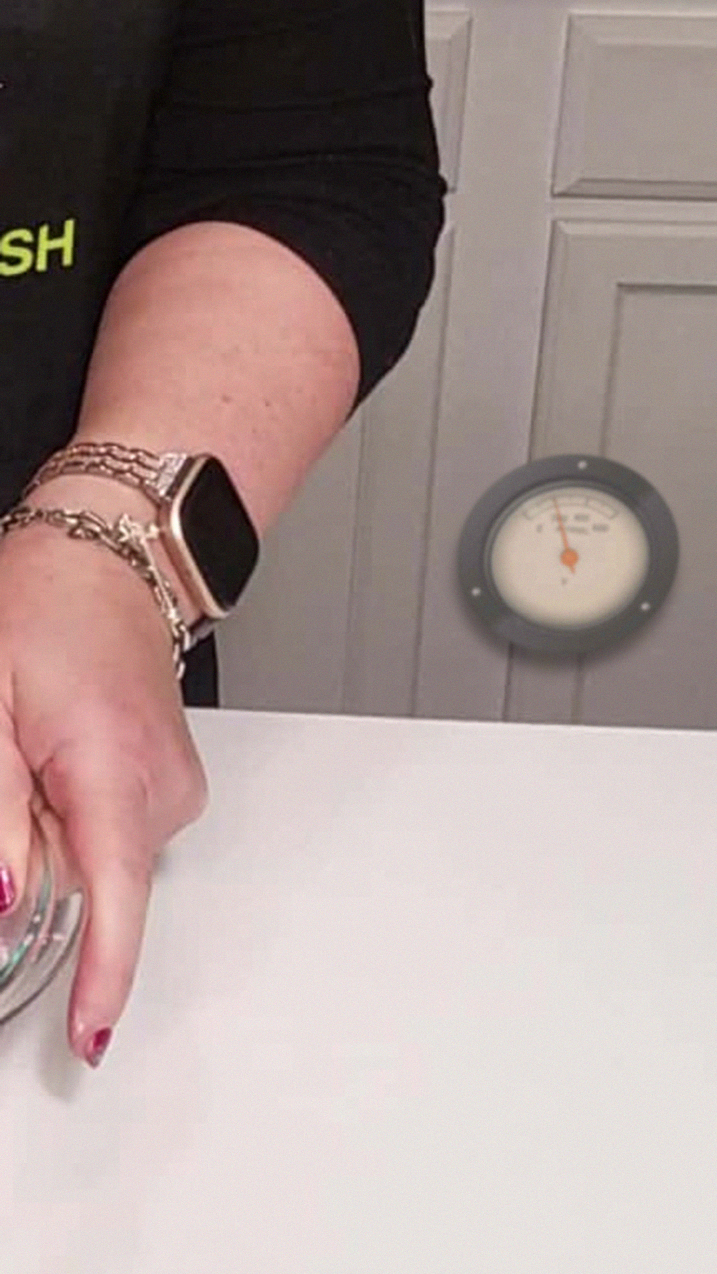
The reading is 200 (V)
